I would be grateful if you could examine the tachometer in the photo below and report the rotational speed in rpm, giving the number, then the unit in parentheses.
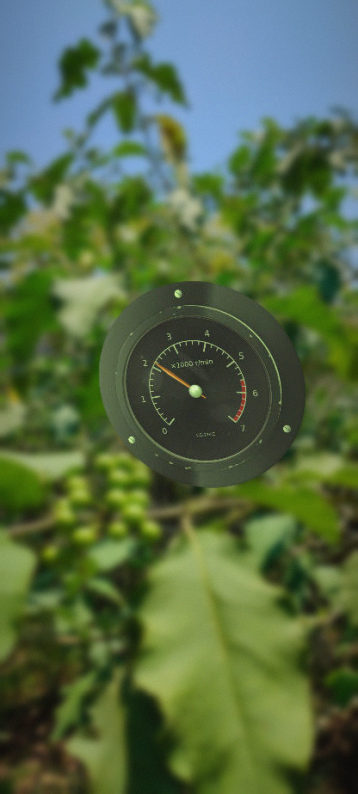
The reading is 2200 (rpm)
